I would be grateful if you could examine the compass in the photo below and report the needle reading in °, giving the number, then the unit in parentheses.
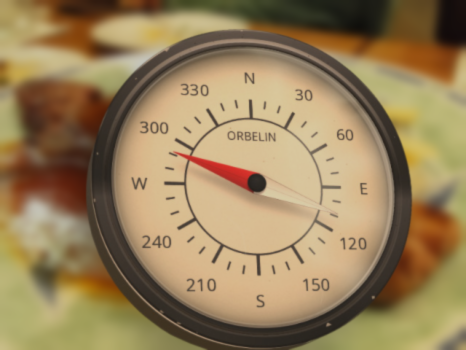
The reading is 290 (°)
